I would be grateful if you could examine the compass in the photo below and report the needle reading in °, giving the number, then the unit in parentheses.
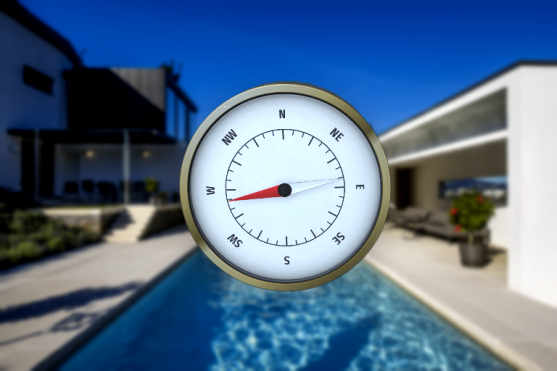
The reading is 260 (°)
